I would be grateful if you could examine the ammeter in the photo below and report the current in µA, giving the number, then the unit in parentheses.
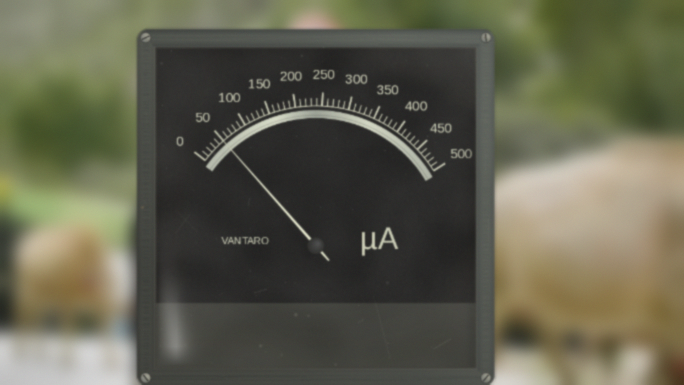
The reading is 50 (µA)
